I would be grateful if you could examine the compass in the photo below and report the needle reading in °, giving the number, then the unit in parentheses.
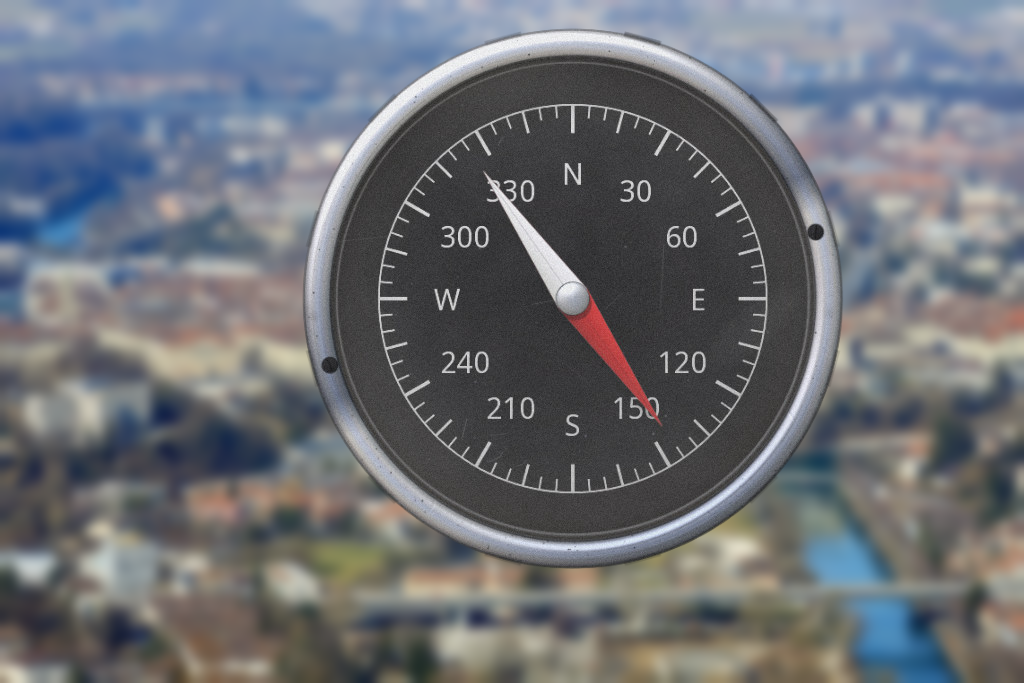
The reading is 145 (°)
